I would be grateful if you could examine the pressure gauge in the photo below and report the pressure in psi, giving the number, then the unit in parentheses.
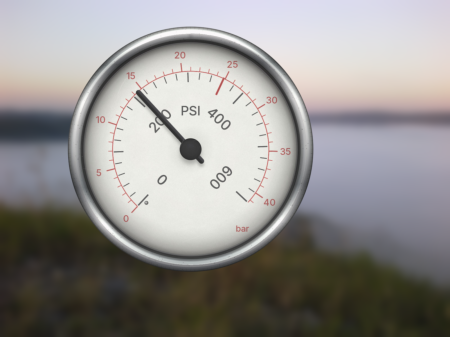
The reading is 210 (psi)
